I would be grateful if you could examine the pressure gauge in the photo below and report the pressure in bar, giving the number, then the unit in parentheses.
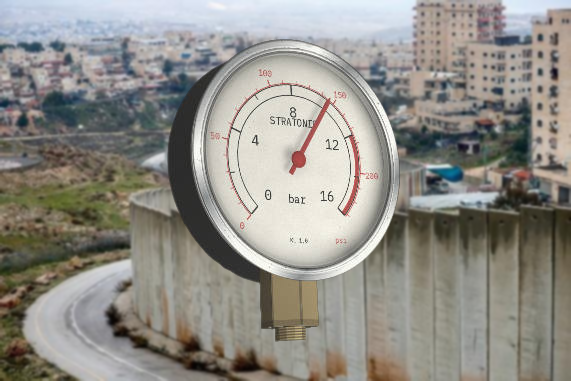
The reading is 10 (bar)
